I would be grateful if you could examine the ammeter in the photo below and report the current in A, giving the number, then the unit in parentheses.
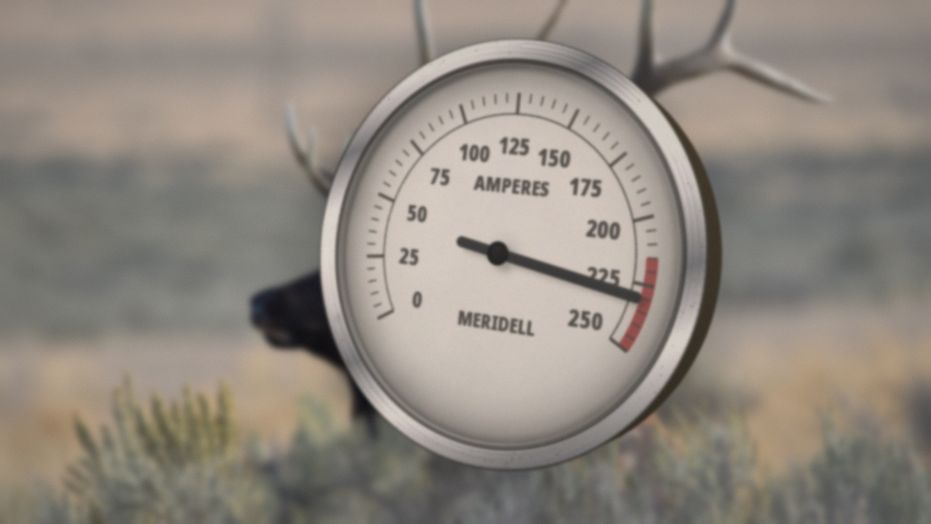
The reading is 230 (A)
